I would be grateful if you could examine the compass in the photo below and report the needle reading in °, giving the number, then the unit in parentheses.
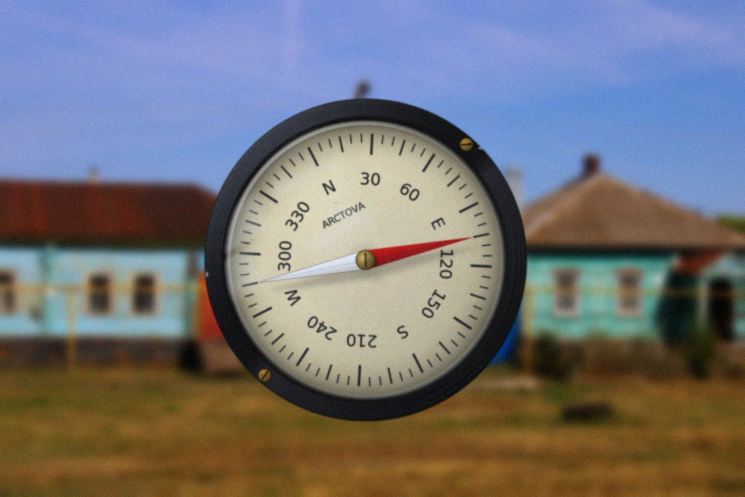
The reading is 105 (°)
